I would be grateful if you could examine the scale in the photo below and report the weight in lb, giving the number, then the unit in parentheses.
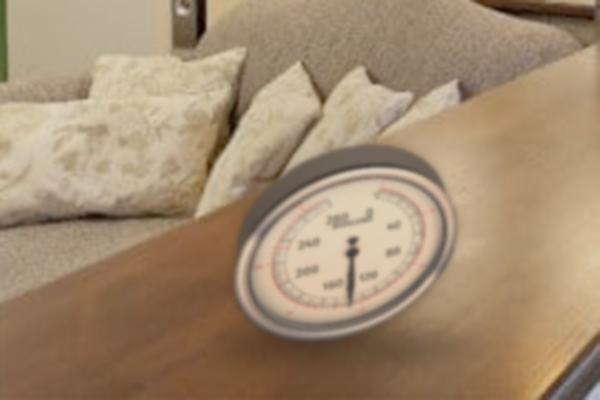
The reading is 140 (lb)
